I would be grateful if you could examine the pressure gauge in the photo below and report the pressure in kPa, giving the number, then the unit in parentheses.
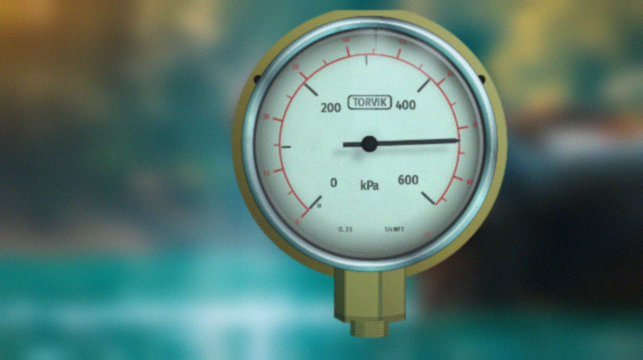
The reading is 500 (kPa)
